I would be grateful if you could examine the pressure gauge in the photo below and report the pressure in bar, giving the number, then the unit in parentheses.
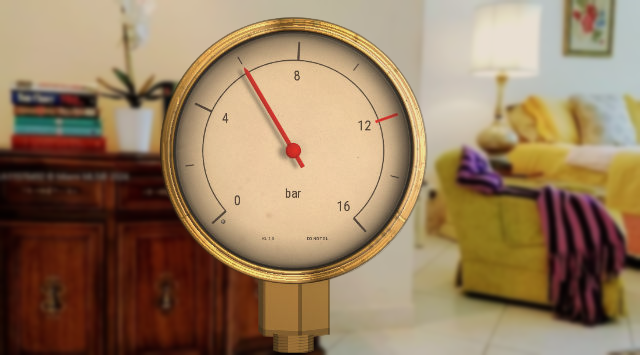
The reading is 6 (bar)
